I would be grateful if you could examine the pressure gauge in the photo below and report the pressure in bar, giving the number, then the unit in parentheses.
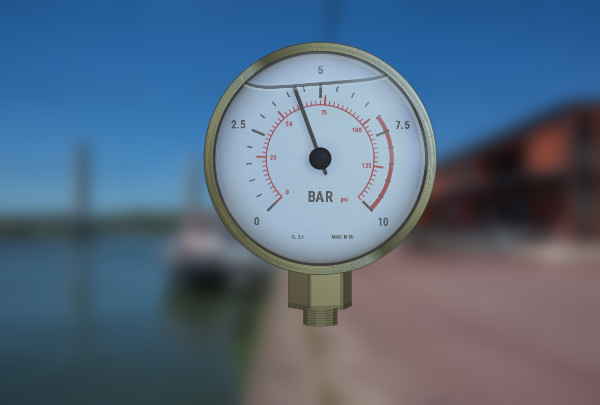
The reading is 4.25 (bar)
